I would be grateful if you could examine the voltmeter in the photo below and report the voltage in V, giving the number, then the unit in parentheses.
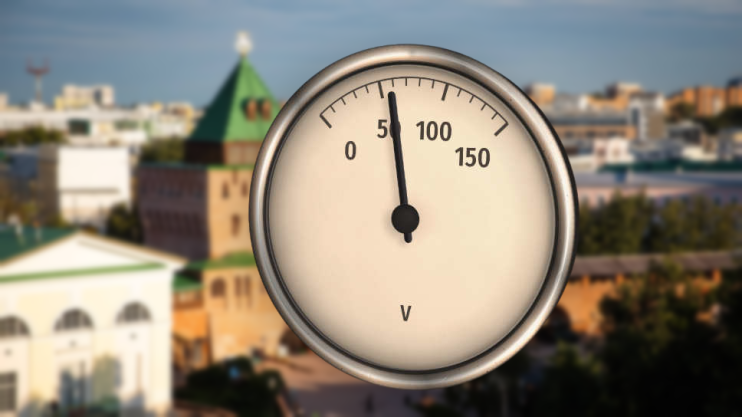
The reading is 60 (V)
